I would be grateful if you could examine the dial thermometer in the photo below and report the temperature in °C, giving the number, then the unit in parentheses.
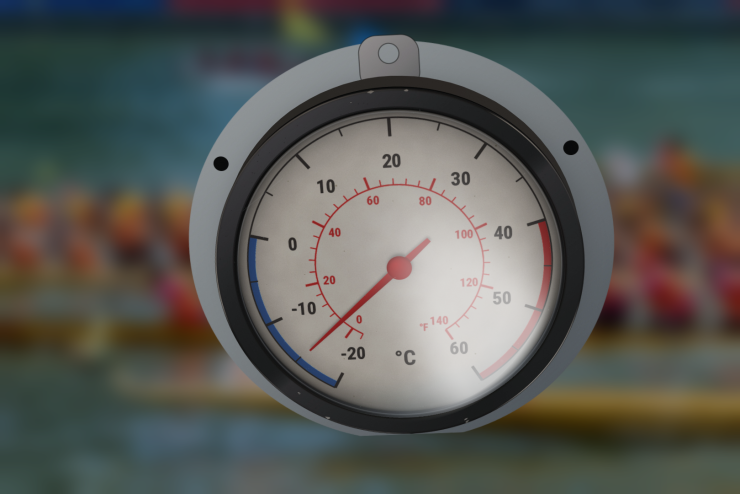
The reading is -15 (°C)
